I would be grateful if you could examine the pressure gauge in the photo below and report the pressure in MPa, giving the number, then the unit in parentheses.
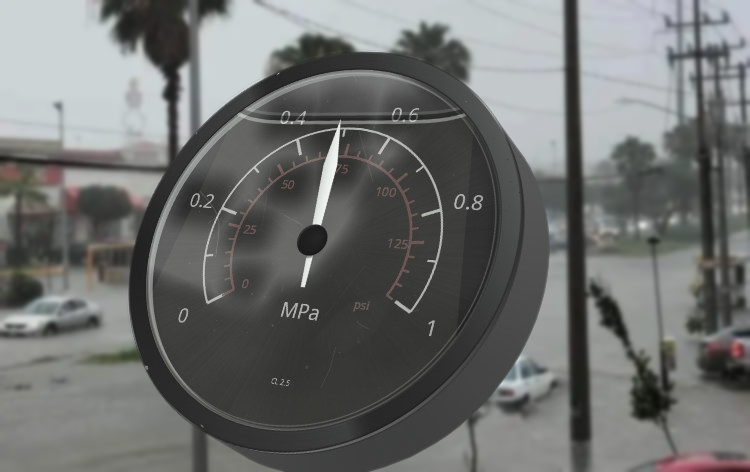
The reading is 0.5 (MPa)
